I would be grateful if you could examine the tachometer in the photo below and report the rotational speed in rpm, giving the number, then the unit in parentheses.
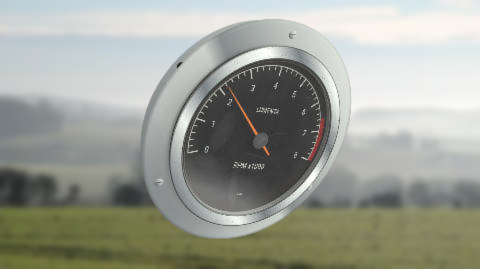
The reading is 2200 (rpm)
